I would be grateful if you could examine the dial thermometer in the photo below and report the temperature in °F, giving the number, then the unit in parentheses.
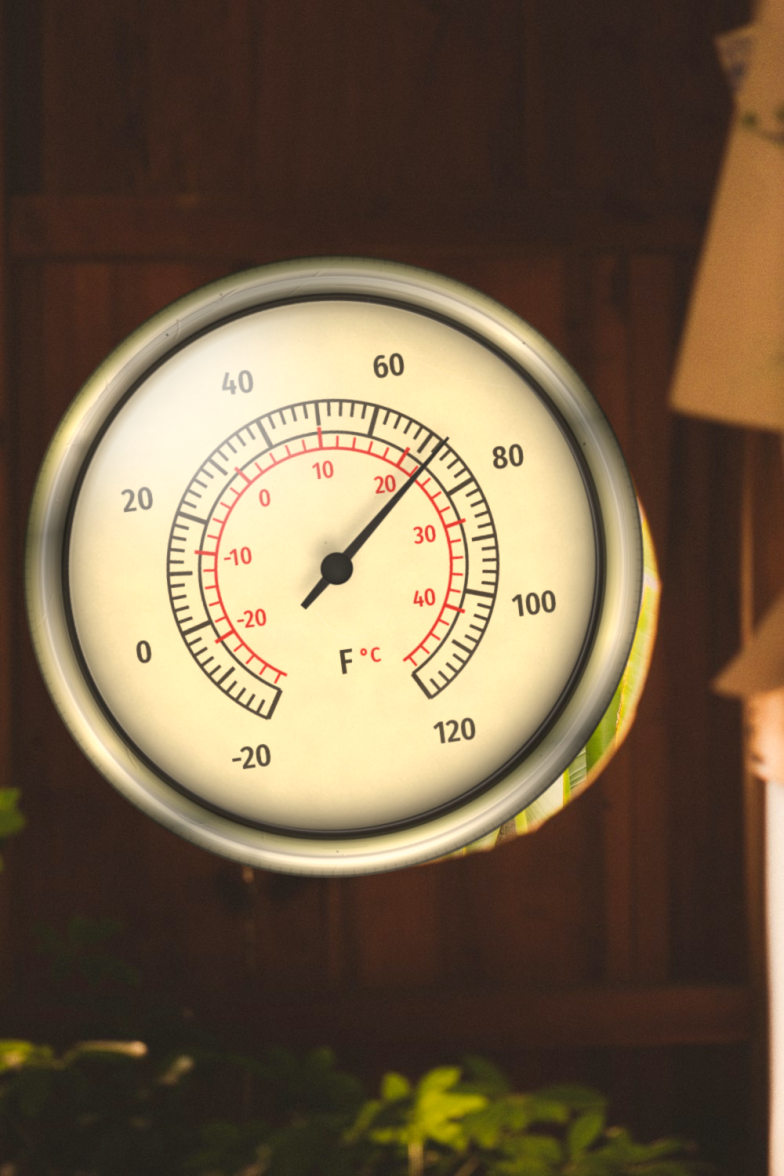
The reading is 72 (°F)
